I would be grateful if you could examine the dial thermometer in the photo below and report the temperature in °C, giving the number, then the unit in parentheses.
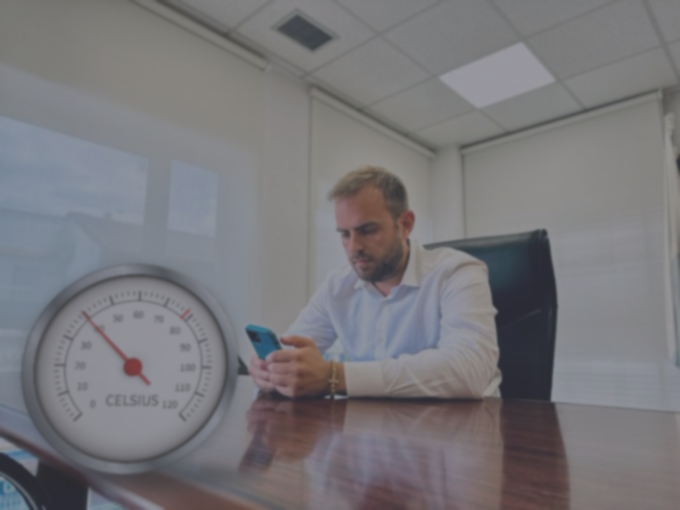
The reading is 40 (°C)
